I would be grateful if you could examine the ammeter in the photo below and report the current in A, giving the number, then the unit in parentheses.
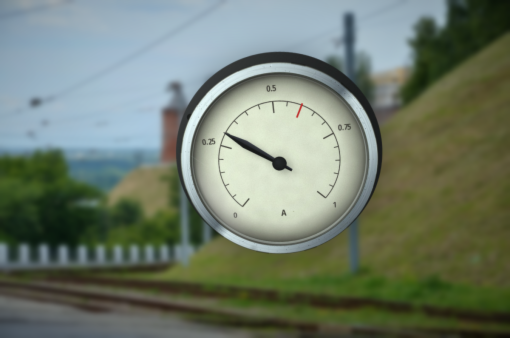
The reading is 0.3 (A)
